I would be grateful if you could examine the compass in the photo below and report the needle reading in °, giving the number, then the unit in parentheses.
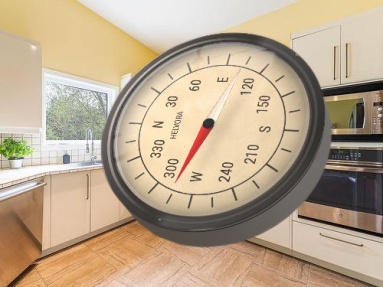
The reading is 285 (°)
